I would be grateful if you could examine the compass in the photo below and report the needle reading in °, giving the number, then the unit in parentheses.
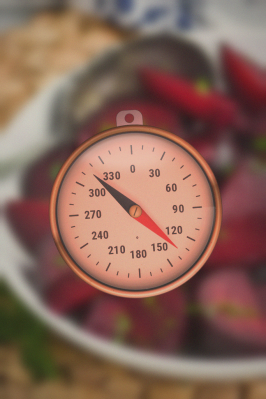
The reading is 135 (°)
